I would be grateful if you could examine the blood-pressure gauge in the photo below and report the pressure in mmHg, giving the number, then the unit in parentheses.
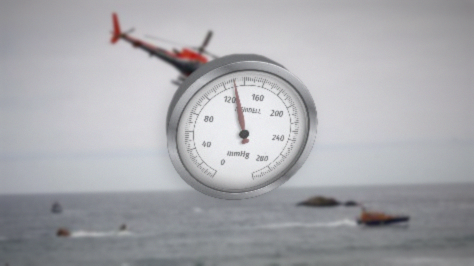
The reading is 130 (mmHg)
